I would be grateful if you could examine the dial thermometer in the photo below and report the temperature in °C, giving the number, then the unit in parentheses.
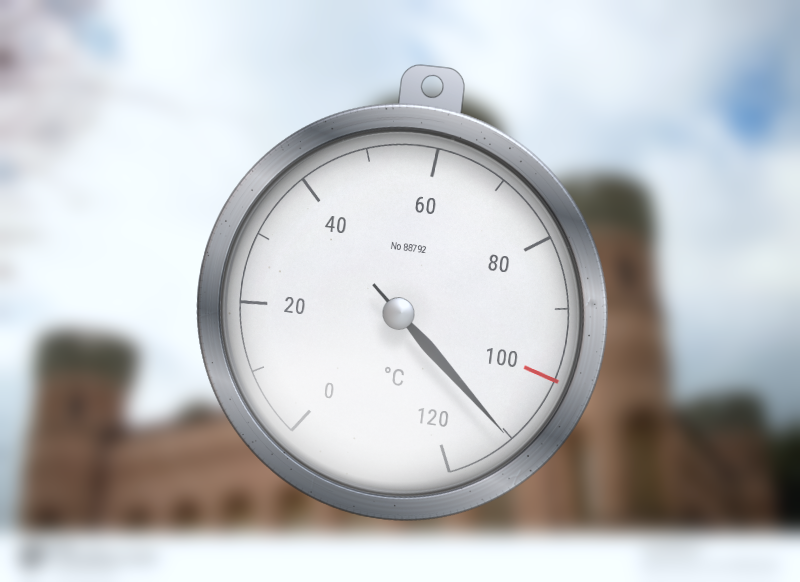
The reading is 110 (°C)
